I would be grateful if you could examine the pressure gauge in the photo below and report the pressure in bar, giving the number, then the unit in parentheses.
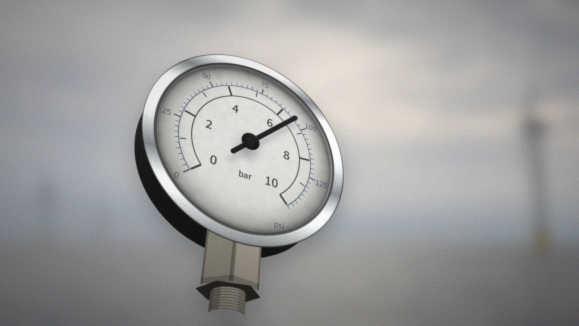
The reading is 6.5 (bar)
